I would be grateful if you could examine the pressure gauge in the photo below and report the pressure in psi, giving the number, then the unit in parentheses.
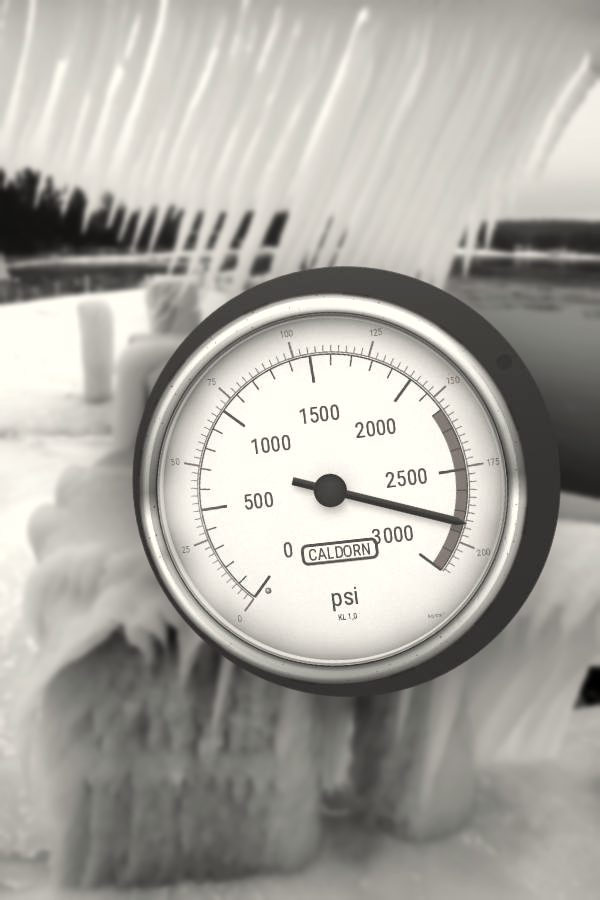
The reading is 2750 (psi)
